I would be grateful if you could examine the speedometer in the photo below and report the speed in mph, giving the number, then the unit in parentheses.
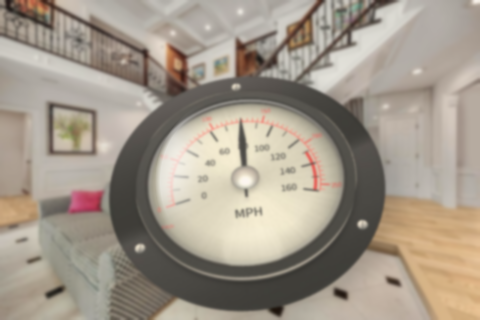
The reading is 80 (mph)
